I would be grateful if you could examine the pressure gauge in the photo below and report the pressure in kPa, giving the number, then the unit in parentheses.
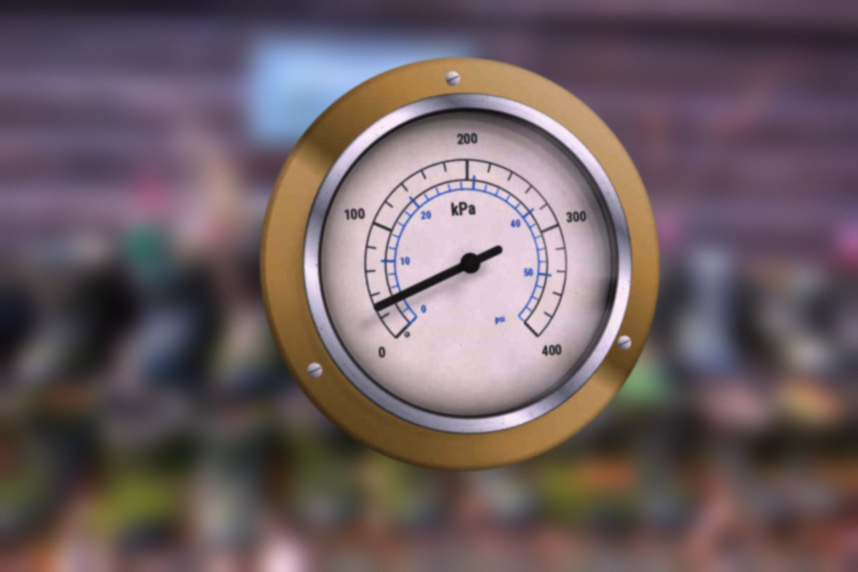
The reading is 30 (kPa)
